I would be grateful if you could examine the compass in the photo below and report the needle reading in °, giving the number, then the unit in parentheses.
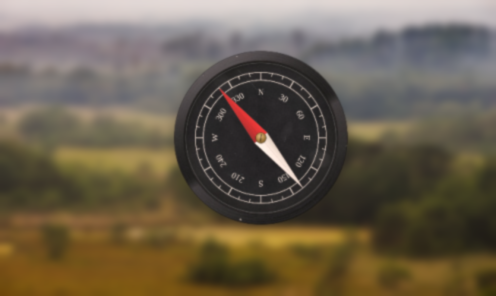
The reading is 320 (°)
